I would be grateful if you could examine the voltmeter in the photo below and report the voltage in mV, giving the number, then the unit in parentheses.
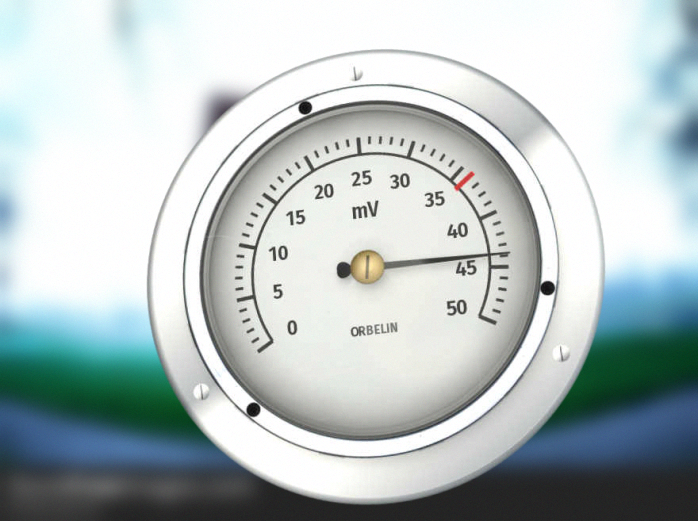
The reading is 44 (mV)
